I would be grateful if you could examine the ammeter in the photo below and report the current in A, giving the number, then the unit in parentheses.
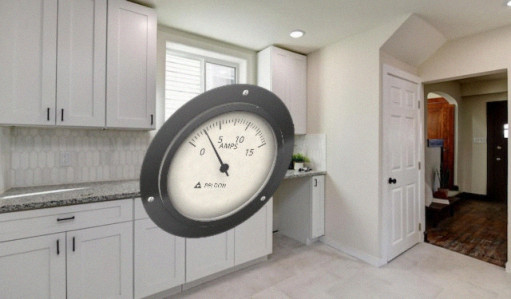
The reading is 2.5 (A)
